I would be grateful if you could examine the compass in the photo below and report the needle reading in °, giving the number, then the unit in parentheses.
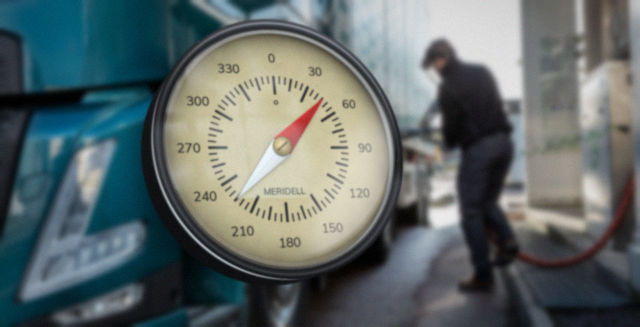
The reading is 45 (°)
